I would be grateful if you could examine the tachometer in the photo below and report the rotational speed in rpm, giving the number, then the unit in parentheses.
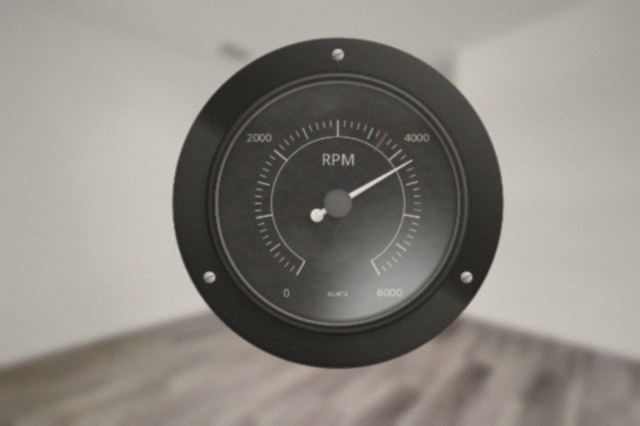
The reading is 4200 (rpm)
